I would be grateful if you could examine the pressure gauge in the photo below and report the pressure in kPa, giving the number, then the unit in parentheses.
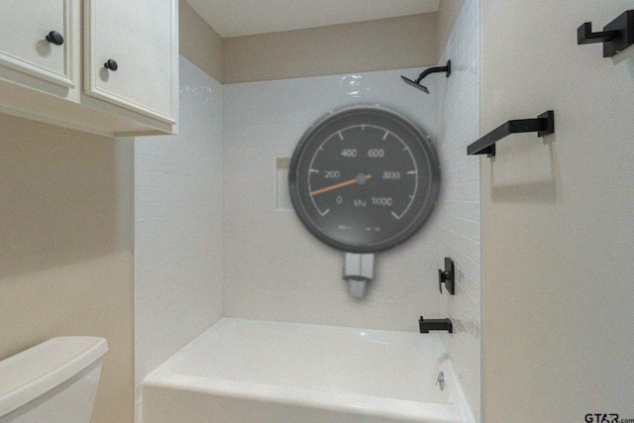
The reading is 100 (kPa)
